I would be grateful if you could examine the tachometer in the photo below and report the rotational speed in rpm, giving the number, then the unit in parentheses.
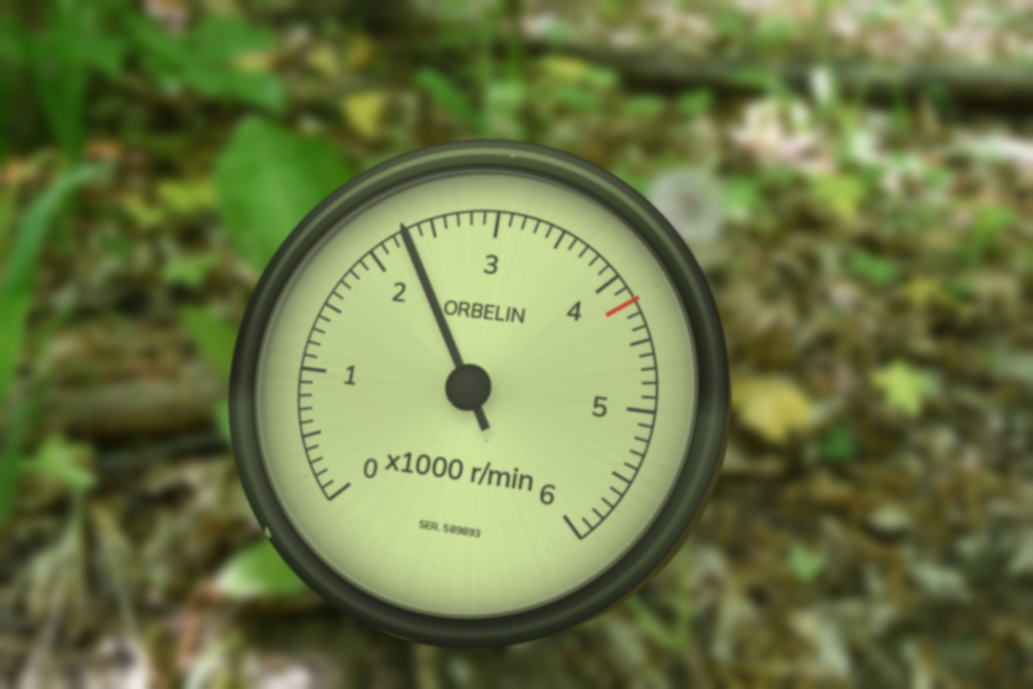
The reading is 2300 (rpm)
